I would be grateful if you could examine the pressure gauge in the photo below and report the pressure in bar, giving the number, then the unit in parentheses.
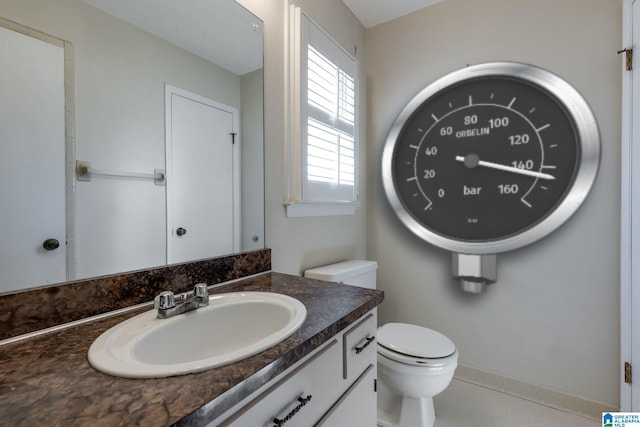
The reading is 145 (bar)
